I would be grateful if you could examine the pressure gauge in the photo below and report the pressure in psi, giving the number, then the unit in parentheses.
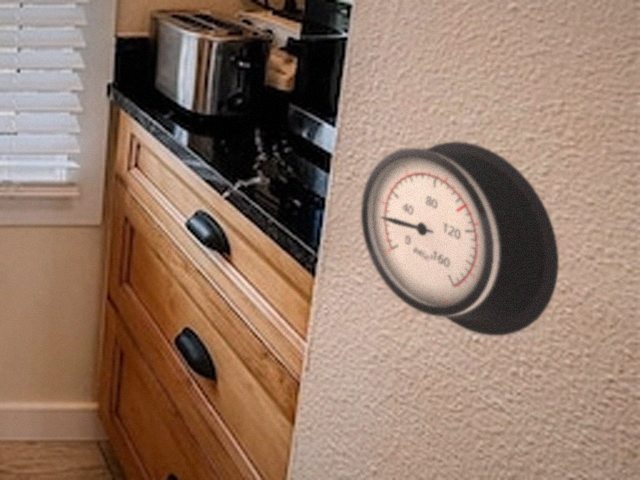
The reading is 20 (psi)
